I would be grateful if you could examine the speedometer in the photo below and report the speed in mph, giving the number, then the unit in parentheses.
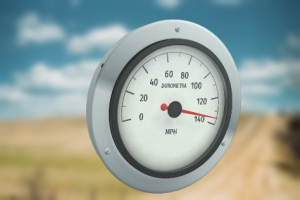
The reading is 135 (mph)
